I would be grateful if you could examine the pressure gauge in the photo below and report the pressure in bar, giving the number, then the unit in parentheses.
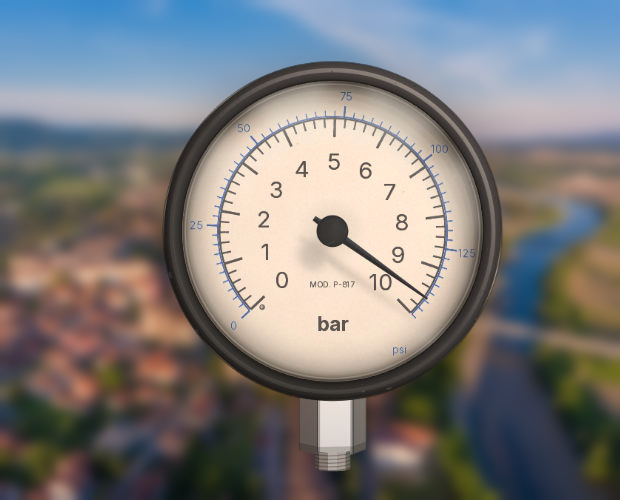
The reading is 9.6 (bar)
